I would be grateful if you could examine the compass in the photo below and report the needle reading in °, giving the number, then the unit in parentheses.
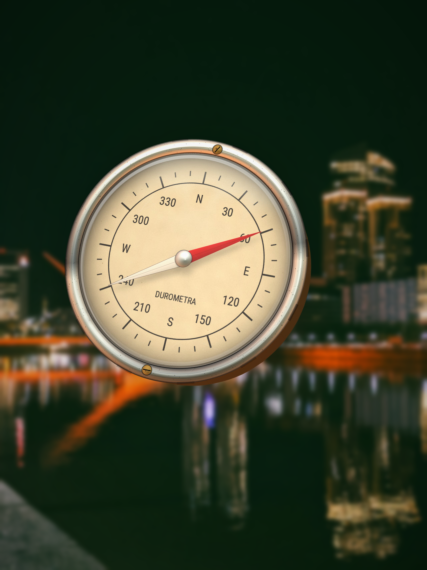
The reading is 60 (°)
